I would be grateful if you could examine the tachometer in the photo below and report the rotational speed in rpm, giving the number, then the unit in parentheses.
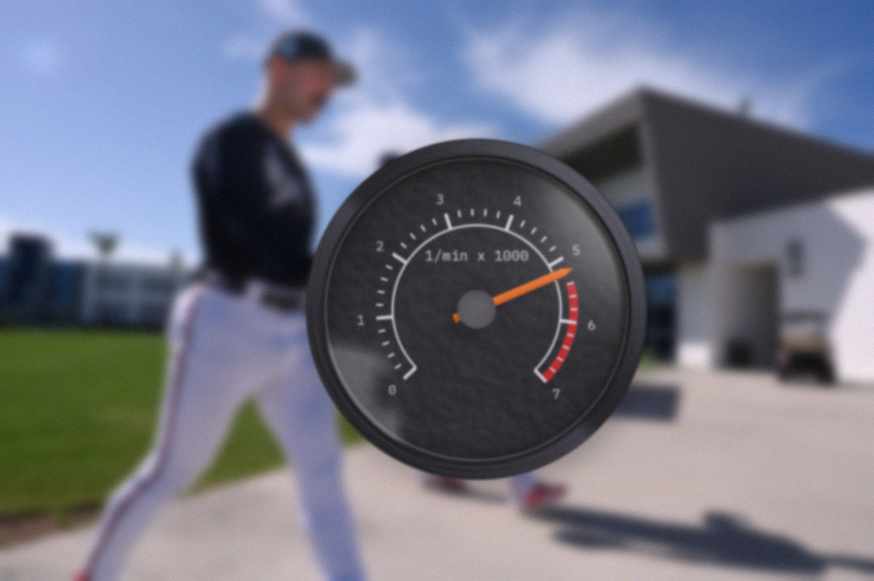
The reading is 5200 (rpm)
